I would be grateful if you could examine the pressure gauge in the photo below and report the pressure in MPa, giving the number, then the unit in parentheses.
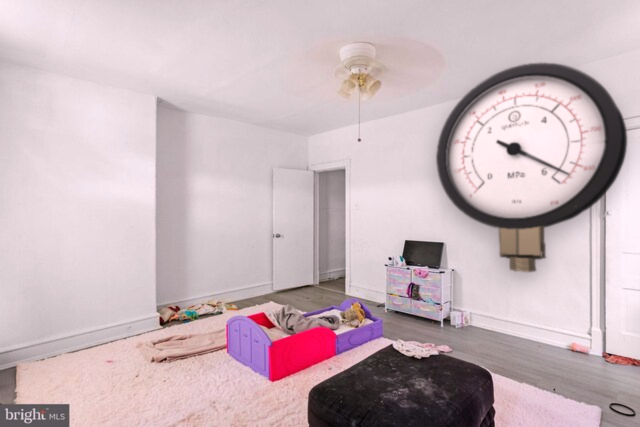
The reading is 5.75 (MPa)
